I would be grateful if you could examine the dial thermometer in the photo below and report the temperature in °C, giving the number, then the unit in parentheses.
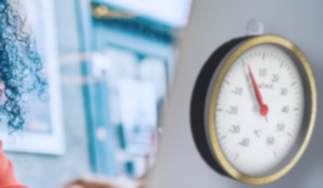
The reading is 0 (°C)
